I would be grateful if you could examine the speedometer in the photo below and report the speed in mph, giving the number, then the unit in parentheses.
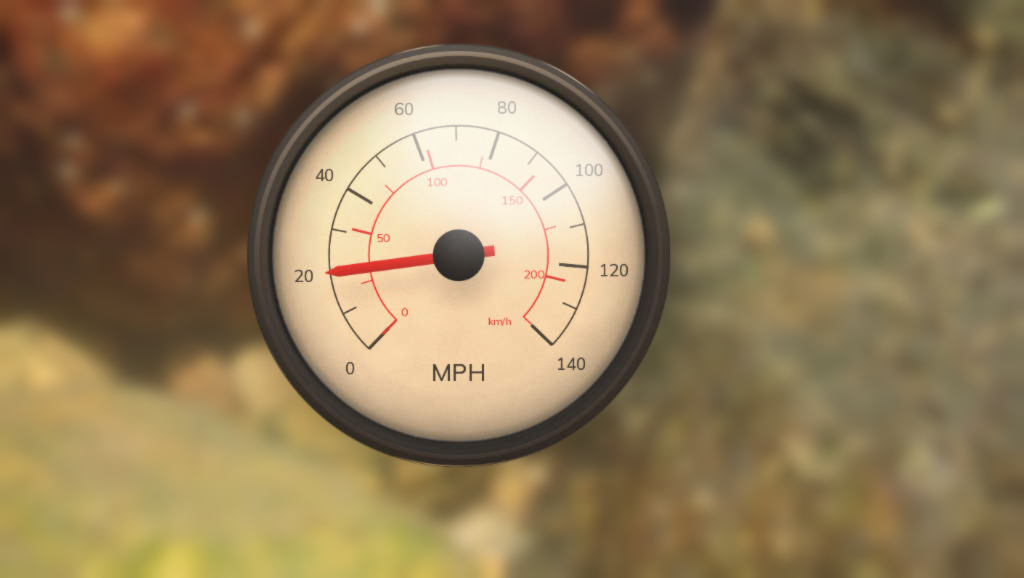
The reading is 20 (mph)
